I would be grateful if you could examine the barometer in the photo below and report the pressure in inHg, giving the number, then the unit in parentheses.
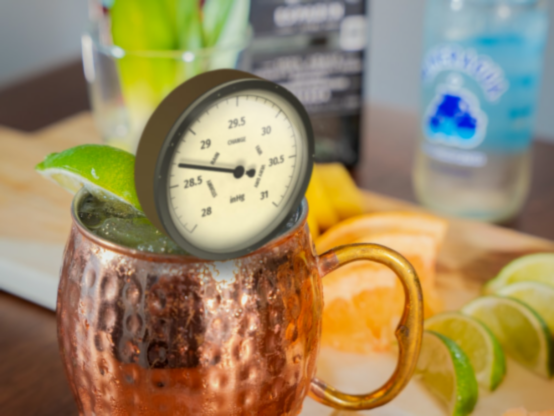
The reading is 28.7 (inHg)
